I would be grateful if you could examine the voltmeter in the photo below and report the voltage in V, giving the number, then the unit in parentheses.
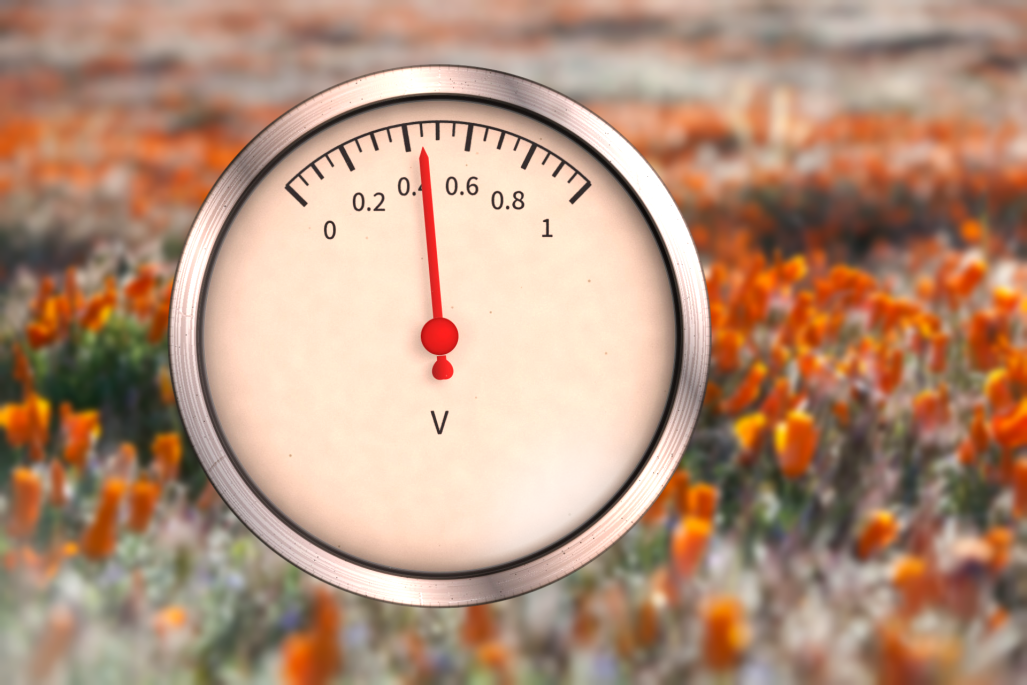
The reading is 0.45 (V)
